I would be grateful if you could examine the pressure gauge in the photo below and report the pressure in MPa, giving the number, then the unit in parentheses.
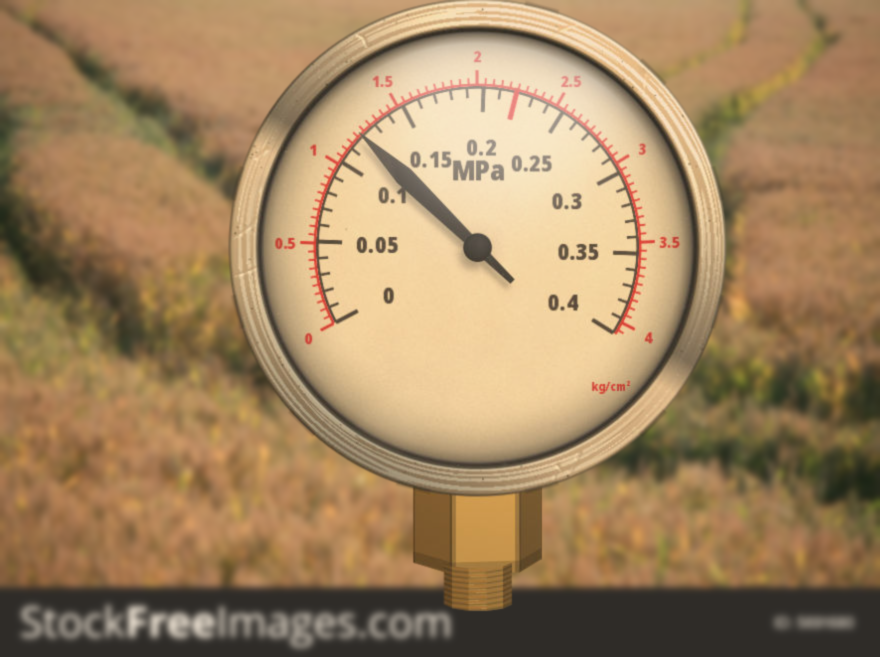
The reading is 0.12 (MPa)
